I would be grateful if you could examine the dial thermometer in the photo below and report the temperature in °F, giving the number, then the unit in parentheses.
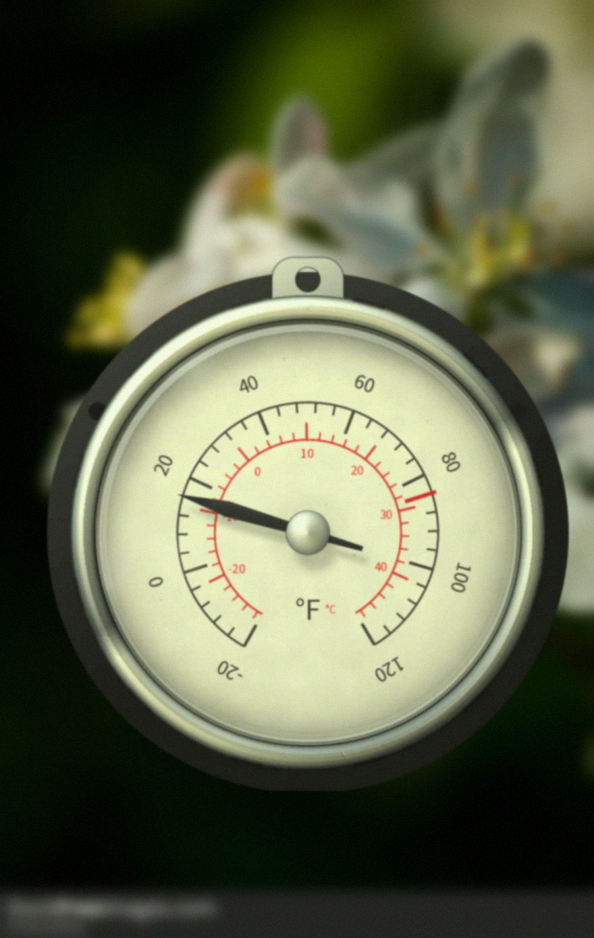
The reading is 16 (°F)
